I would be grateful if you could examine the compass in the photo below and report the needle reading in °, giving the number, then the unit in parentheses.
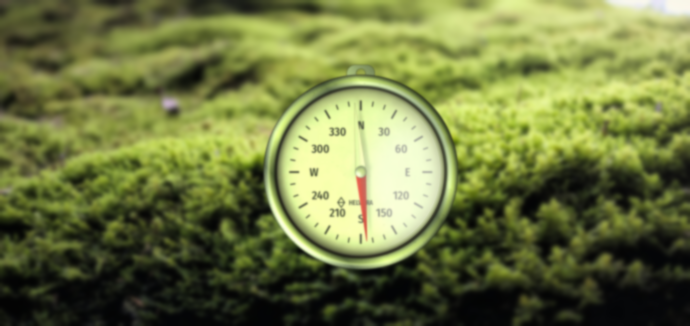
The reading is 175 (°)
